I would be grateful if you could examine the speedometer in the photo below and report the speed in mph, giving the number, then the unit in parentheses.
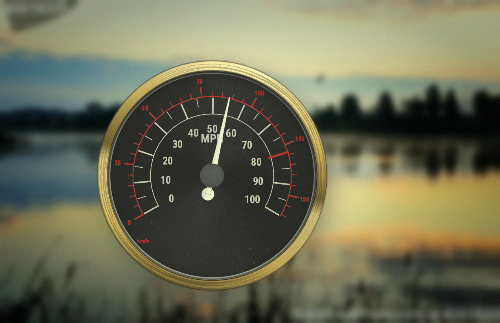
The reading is 55 (mph)
